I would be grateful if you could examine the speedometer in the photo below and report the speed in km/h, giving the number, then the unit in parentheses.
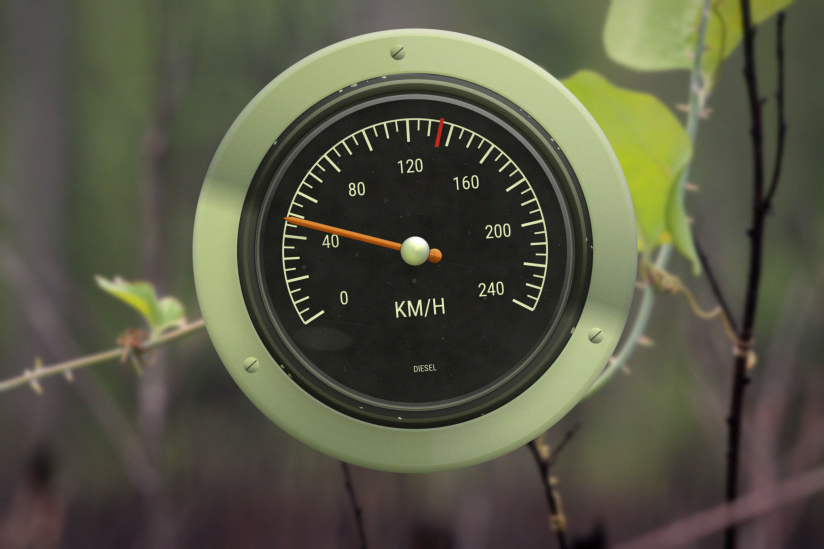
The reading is 47.5 (km/h)
